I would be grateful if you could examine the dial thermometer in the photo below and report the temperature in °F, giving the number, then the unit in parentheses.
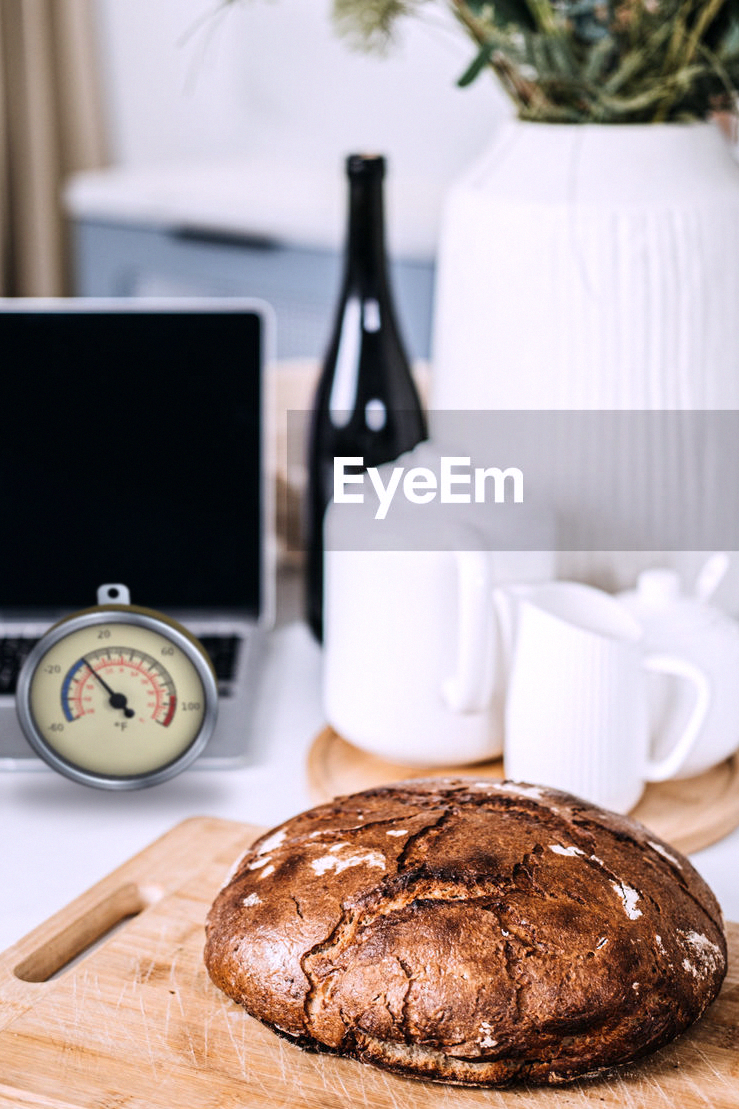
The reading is 0 (°F)
